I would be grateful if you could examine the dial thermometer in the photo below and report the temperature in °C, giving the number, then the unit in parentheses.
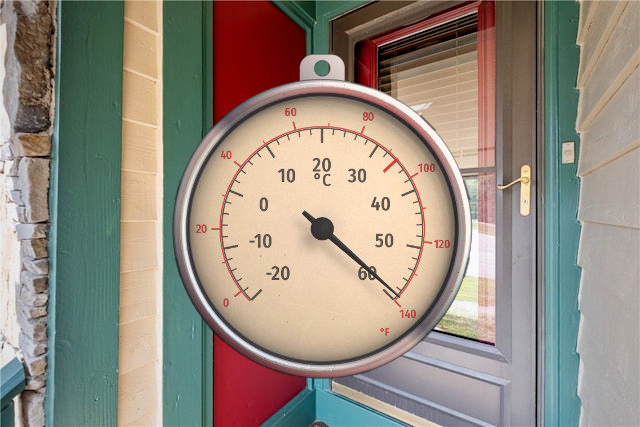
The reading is 59 (°C)
